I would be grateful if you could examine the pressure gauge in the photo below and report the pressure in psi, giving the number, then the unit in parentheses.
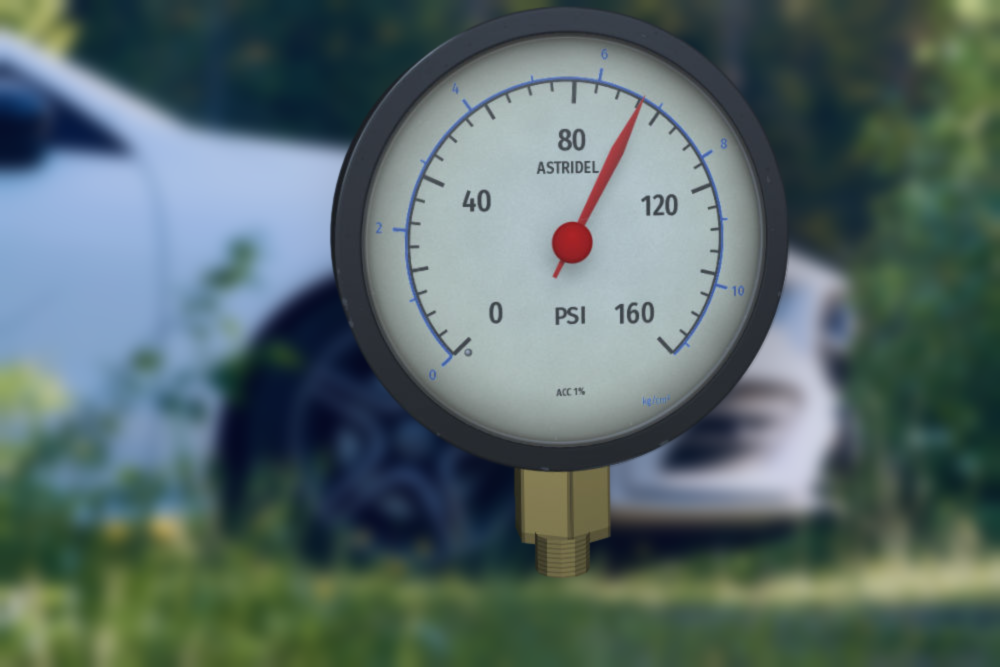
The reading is 95 (psi)
